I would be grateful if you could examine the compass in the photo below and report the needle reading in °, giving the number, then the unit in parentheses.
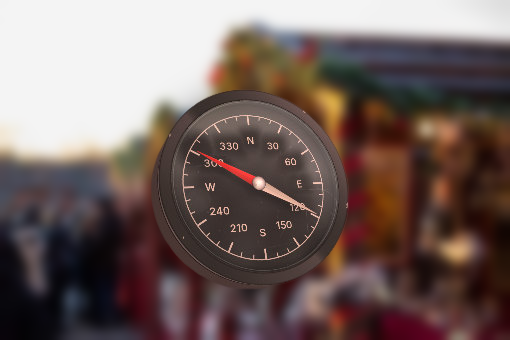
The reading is 300 (°)
